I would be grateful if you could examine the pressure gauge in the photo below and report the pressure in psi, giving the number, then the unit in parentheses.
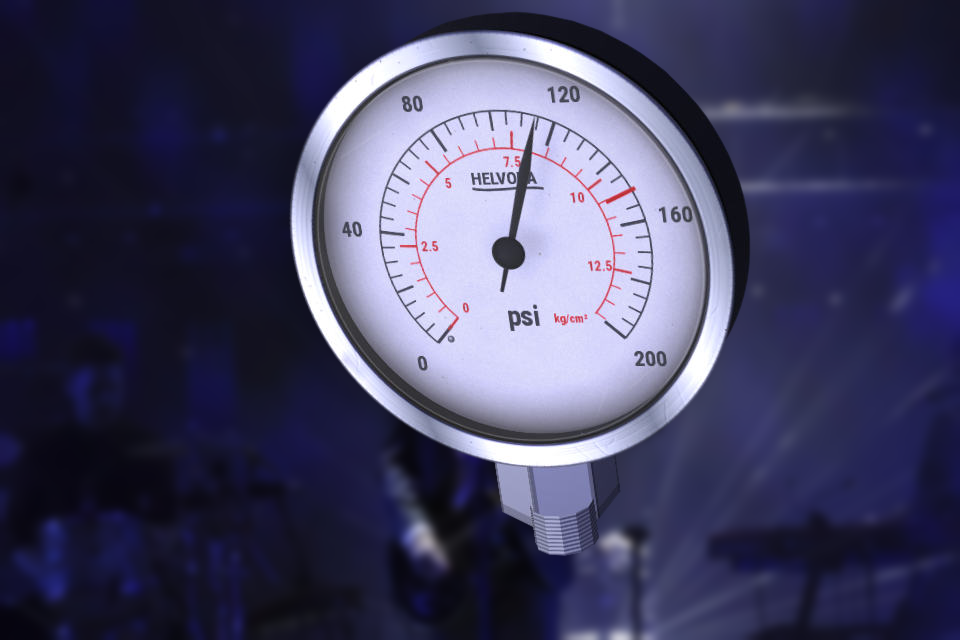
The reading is 115 (psi)
